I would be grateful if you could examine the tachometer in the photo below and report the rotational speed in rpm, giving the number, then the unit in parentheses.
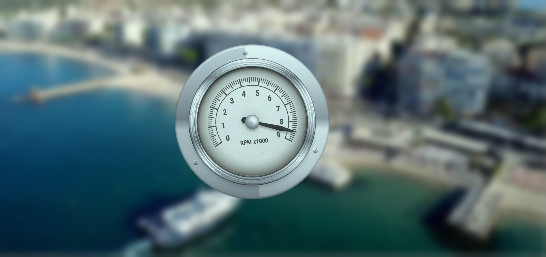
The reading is 8500 (rpm)
